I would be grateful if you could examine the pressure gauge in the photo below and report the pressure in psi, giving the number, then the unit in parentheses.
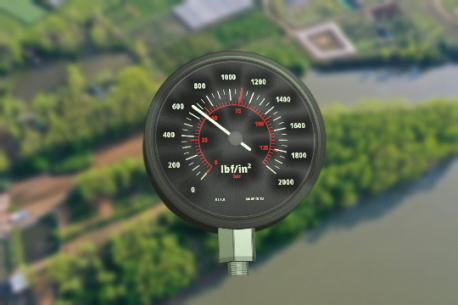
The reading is 650 (psi)
